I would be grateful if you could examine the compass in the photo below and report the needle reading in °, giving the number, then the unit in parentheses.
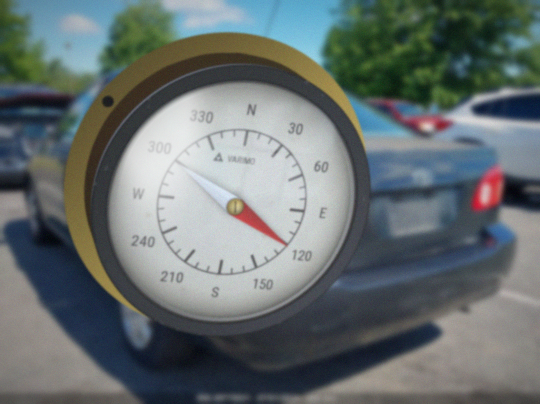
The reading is 120 (°)
